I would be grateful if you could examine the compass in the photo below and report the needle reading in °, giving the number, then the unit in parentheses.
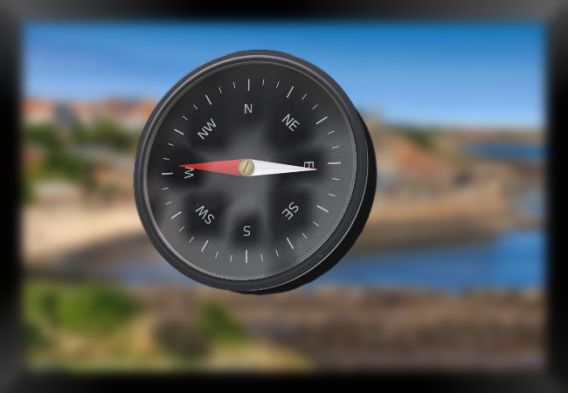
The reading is 275 (°)
